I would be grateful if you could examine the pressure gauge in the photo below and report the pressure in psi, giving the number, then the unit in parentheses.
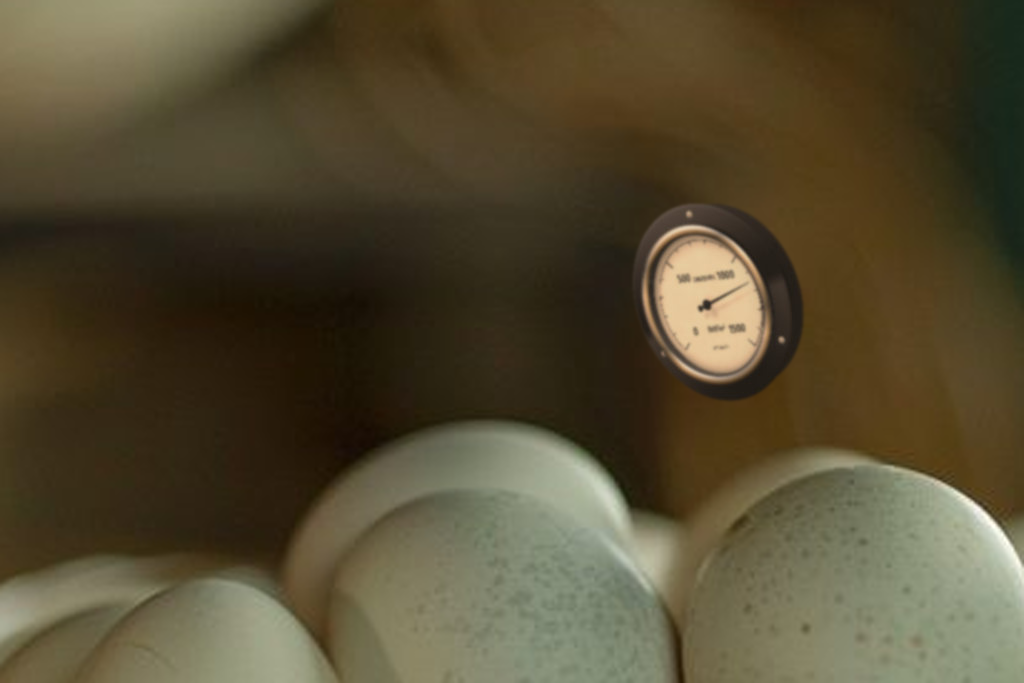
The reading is 1150 (psi)
